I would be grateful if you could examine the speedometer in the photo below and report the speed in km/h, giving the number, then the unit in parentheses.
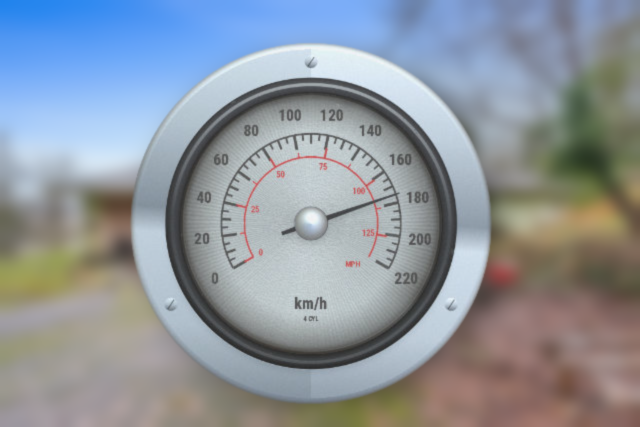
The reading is 175 (km/h)
